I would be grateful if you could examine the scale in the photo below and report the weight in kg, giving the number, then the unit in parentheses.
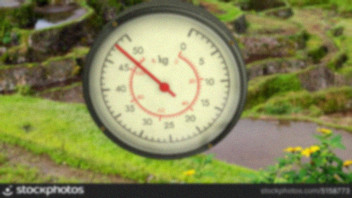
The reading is 48 (kg)
